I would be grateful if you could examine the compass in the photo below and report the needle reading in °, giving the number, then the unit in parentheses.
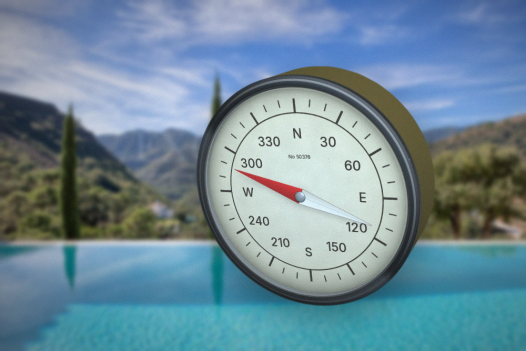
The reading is 290 (°)
